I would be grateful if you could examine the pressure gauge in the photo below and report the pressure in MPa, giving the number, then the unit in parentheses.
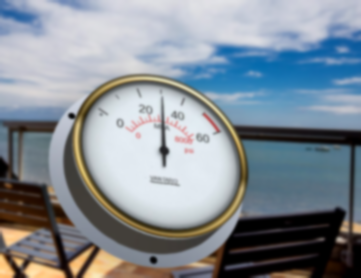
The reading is 30 (MPa)
